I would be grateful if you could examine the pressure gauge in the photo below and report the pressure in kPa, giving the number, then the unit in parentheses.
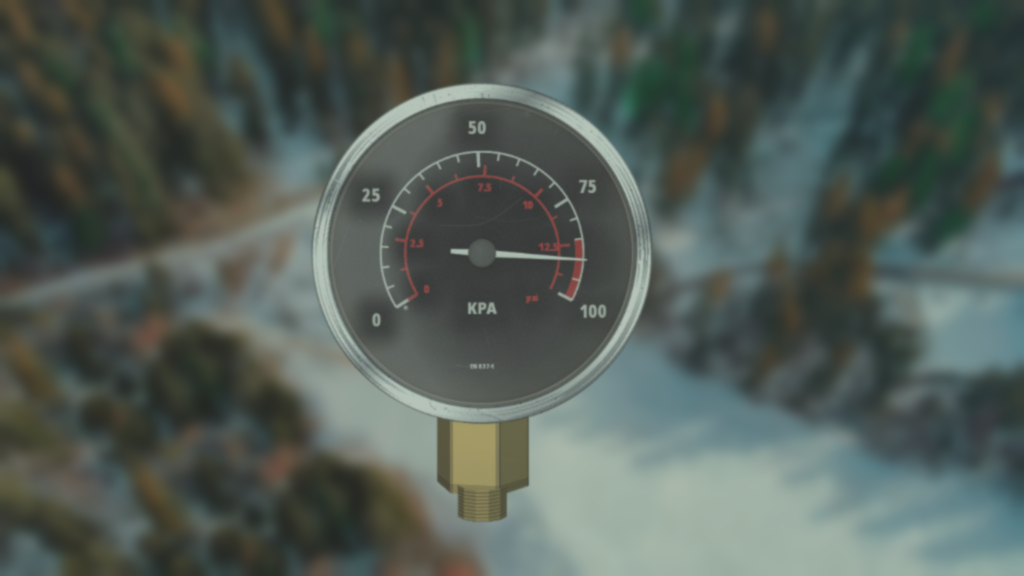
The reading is 90 (kPa)
